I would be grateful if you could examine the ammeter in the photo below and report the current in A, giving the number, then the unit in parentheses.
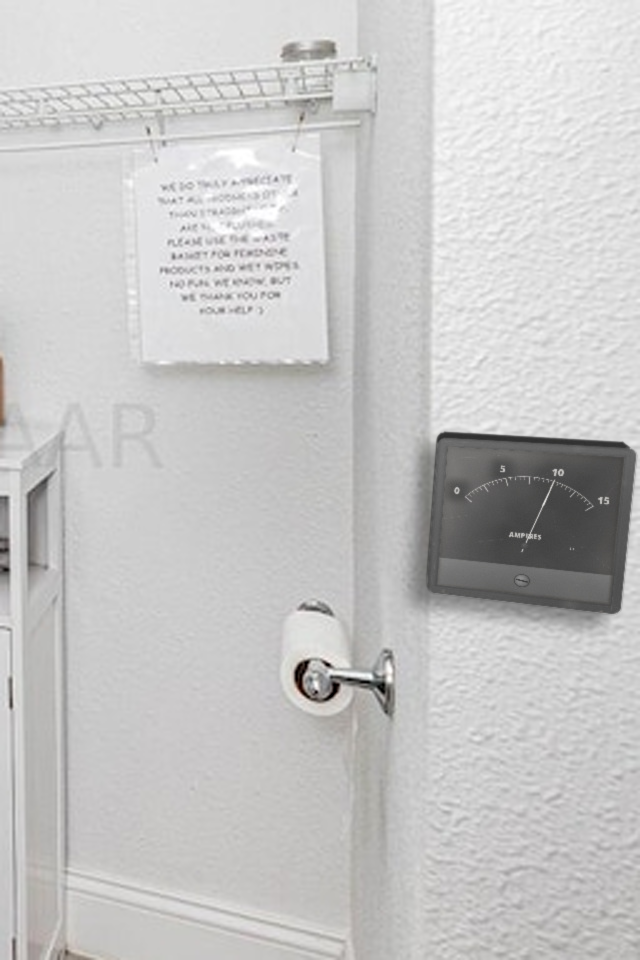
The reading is 10 (A)
